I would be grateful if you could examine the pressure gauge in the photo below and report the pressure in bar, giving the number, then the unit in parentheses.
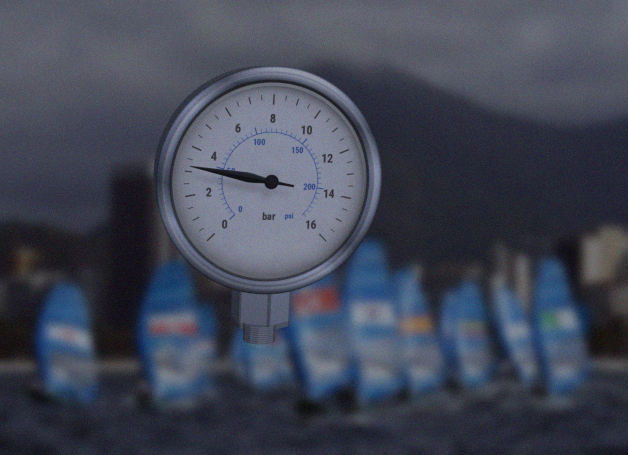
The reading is 3.25 (bar)
